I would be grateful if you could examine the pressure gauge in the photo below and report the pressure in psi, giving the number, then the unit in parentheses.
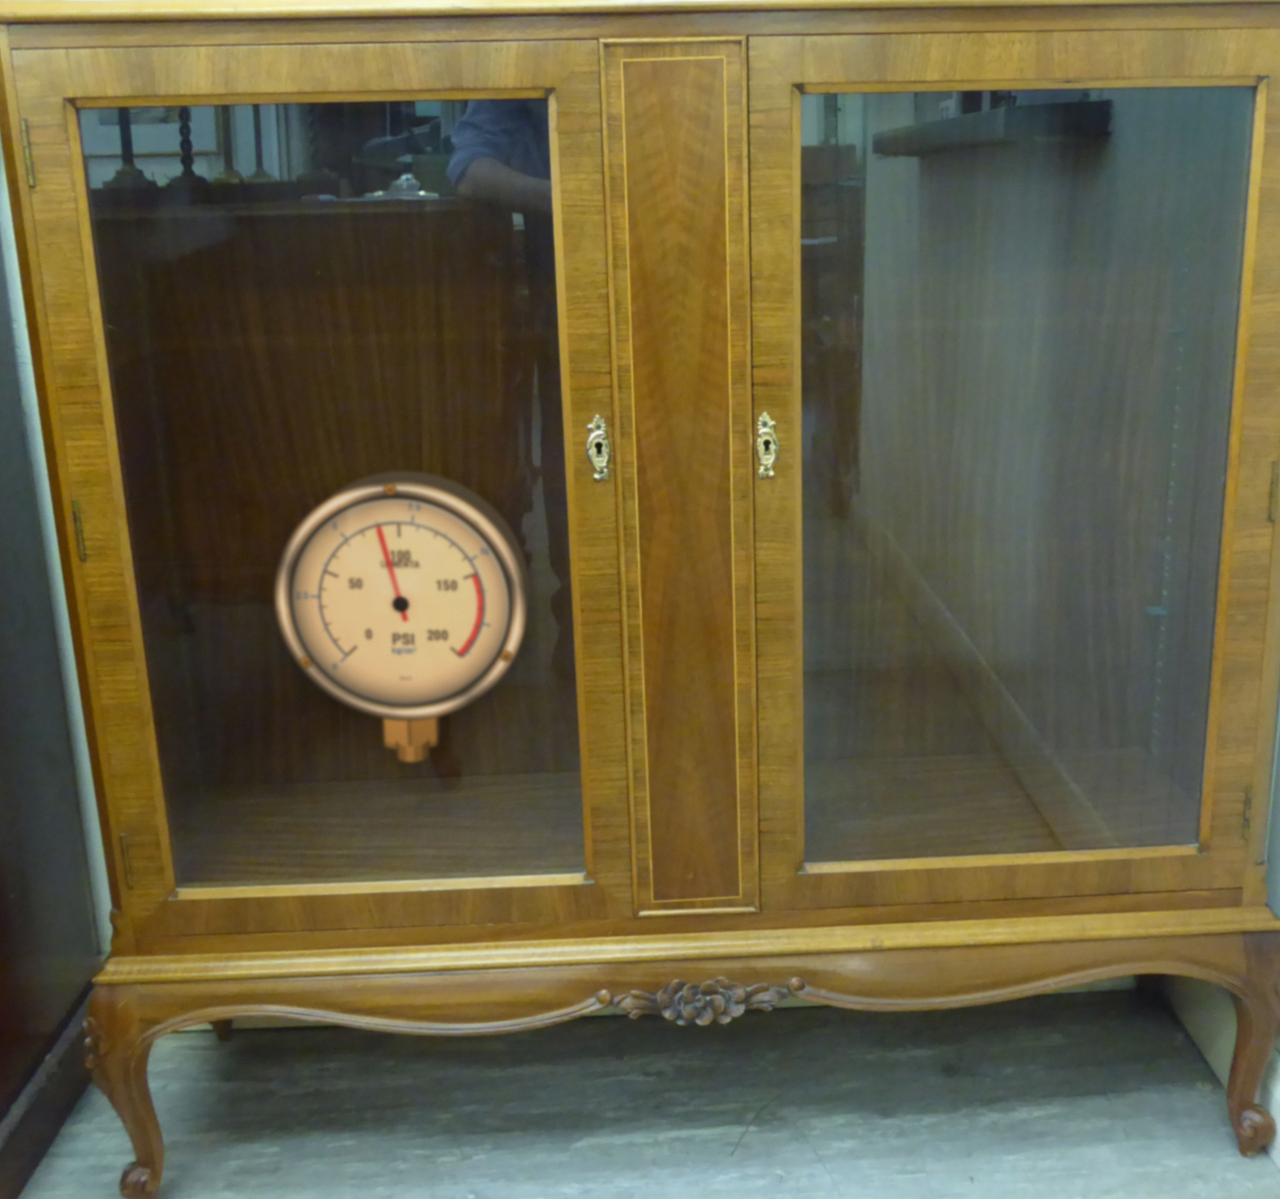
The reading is 90 (psi)
